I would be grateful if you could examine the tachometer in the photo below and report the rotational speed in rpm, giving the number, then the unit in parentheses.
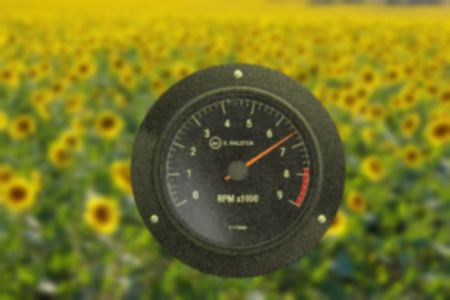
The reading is 6600 (rpm)
